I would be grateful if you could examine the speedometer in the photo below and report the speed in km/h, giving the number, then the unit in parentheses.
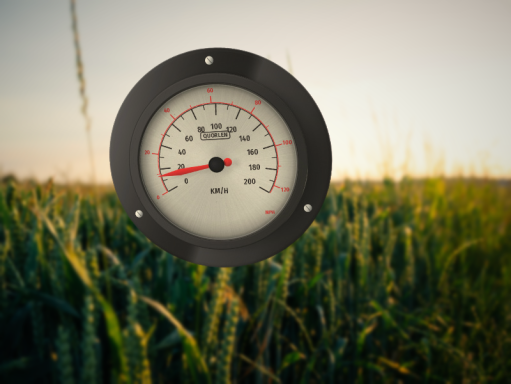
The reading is 15 (km/h)
